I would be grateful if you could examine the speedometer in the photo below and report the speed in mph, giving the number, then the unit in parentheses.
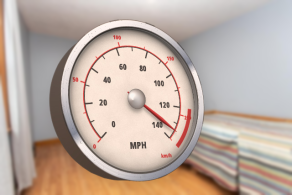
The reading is 135 (mph)
